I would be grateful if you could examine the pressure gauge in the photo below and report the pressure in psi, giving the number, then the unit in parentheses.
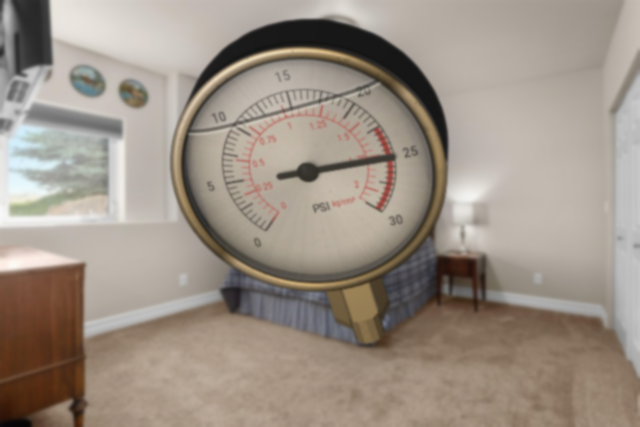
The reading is 25 (psi)
